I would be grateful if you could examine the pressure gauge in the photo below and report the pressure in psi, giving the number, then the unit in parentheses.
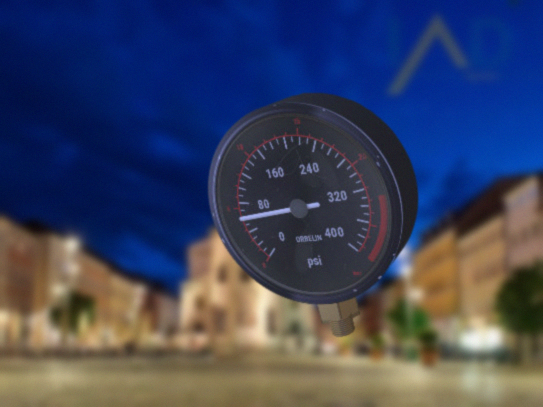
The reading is 60 (psi)
